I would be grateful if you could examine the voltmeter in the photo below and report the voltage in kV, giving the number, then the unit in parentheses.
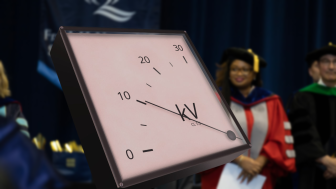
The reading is 10 (kV)
